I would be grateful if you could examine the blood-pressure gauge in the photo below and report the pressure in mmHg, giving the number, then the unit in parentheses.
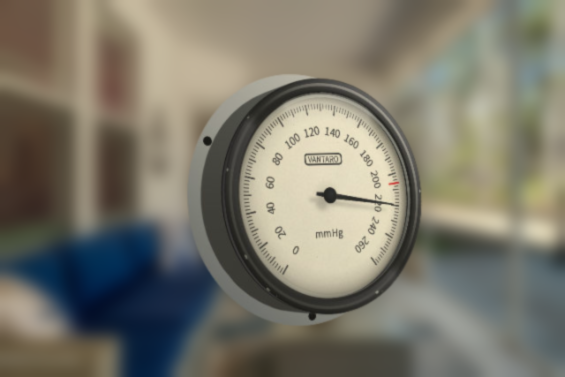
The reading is 220 (mmHg)
